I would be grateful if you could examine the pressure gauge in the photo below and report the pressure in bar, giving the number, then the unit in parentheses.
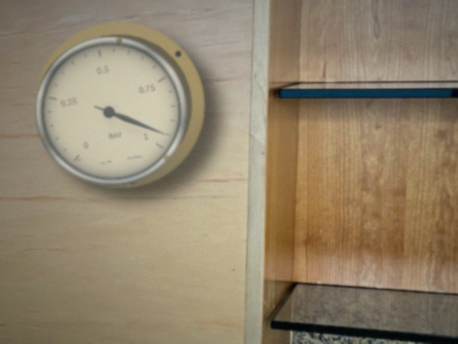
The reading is 0.95 (bar)
